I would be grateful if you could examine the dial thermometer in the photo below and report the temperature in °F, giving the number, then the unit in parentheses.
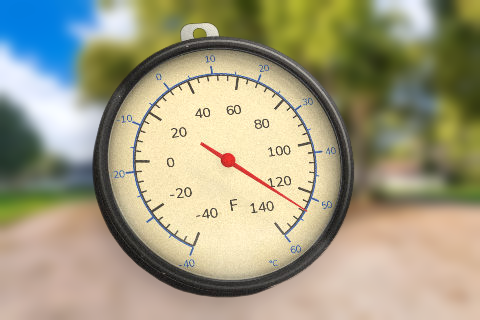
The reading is 128 (°F)
